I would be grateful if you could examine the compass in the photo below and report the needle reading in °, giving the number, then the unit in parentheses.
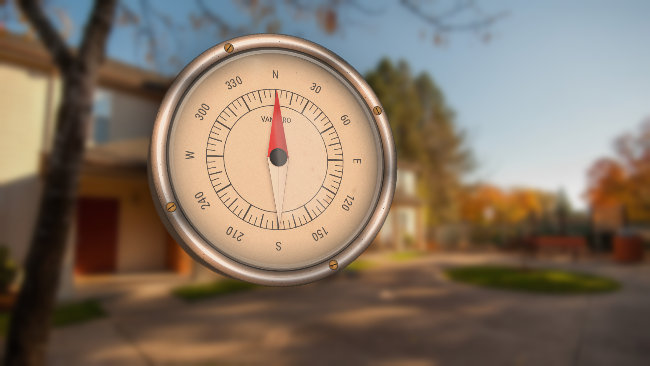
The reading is 0 (°)
